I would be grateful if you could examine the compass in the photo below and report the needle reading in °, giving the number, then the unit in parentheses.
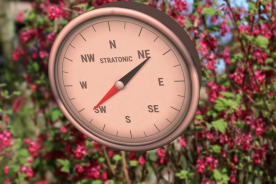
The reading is 232.5 (°)
